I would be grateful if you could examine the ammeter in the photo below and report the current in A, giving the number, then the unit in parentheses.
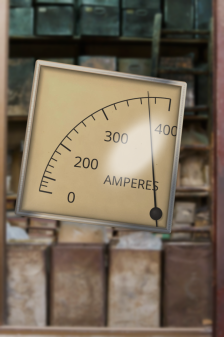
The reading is 370 (A)
